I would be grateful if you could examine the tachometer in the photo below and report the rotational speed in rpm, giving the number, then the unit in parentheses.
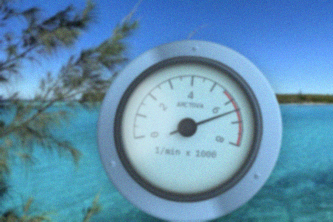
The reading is 6500 (rpm)
